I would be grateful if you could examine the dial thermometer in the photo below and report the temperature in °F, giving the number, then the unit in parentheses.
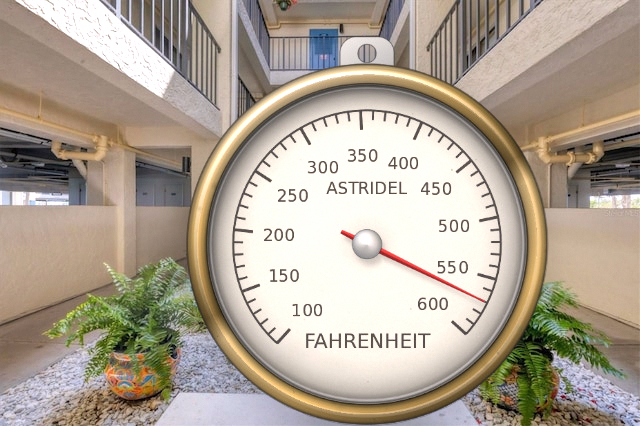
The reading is 570 (°F)
